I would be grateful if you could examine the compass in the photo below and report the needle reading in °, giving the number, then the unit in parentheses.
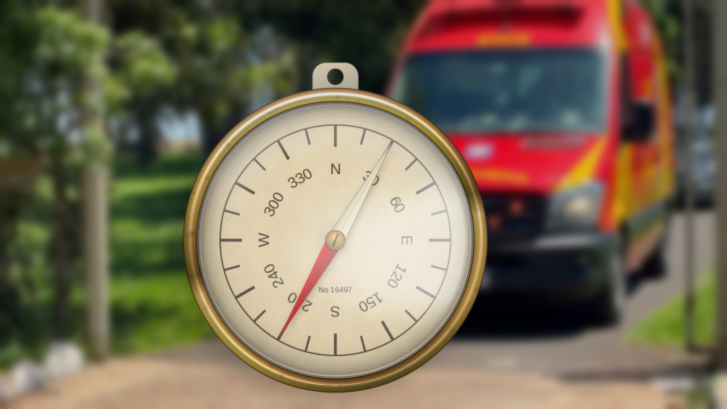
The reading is 210 (°)
